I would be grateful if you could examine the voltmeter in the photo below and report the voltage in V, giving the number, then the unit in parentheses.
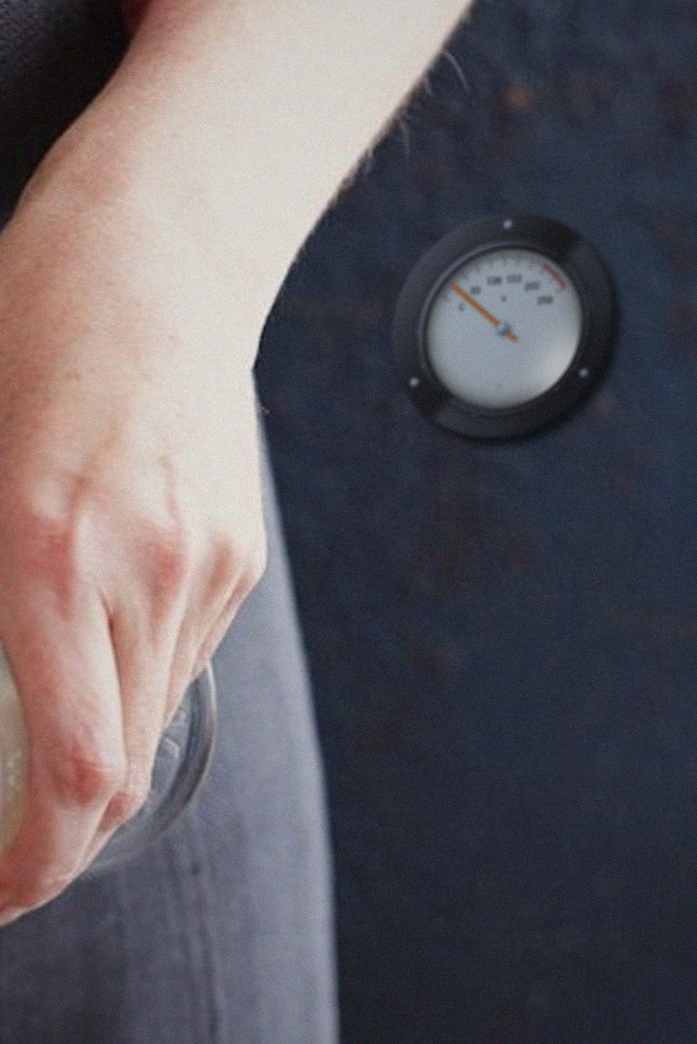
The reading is 25 (V)
